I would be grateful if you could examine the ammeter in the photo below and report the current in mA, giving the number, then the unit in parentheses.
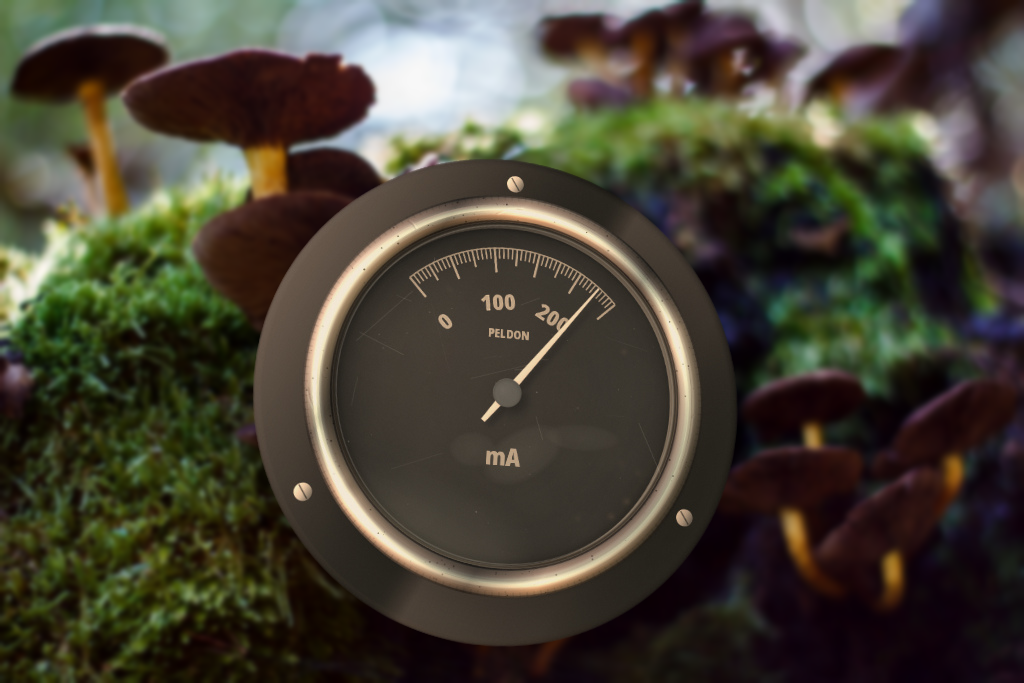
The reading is 225 (mA)
